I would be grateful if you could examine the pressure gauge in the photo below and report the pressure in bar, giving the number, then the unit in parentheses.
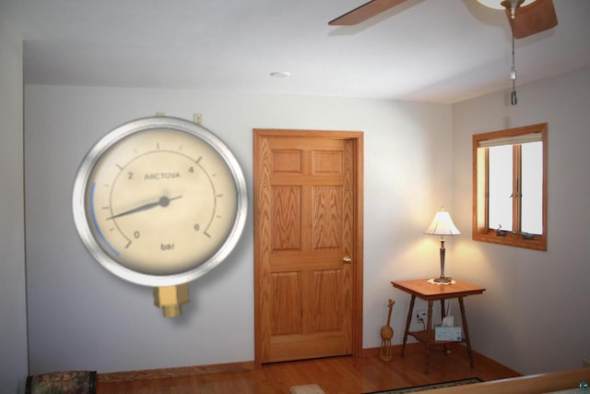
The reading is 0.75 (bar)
